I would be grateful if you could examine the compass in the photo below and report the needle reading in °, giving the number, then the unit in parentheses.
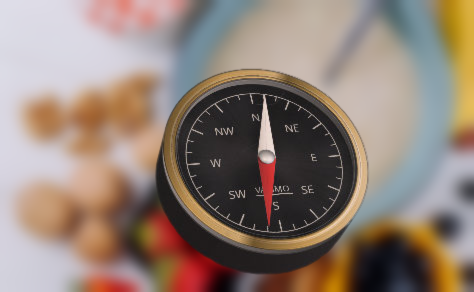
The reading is 190 (°)
